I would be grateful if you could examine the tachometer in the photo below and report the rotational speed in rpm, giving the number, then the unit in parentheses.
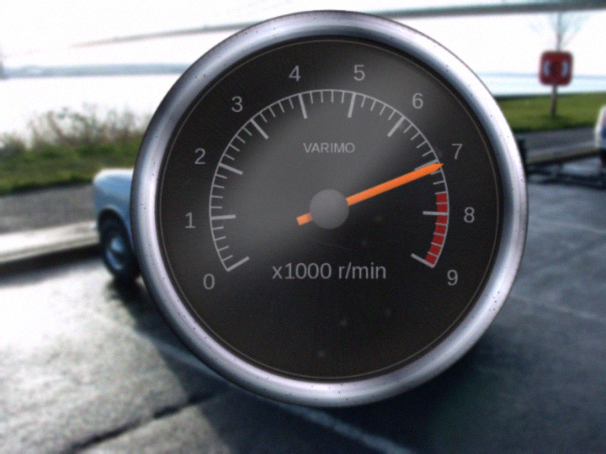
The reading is 7100 (rpm)
